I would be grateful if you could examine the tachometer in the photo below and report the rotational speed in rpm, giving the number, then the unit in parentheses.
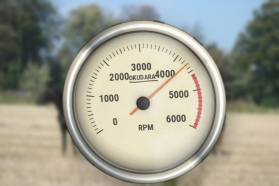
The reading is 4300 (rpm)
